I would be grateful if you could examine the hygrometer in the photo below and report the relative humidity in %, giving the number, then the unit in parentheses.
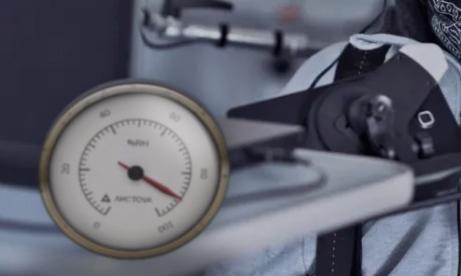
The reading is 90 (%)
